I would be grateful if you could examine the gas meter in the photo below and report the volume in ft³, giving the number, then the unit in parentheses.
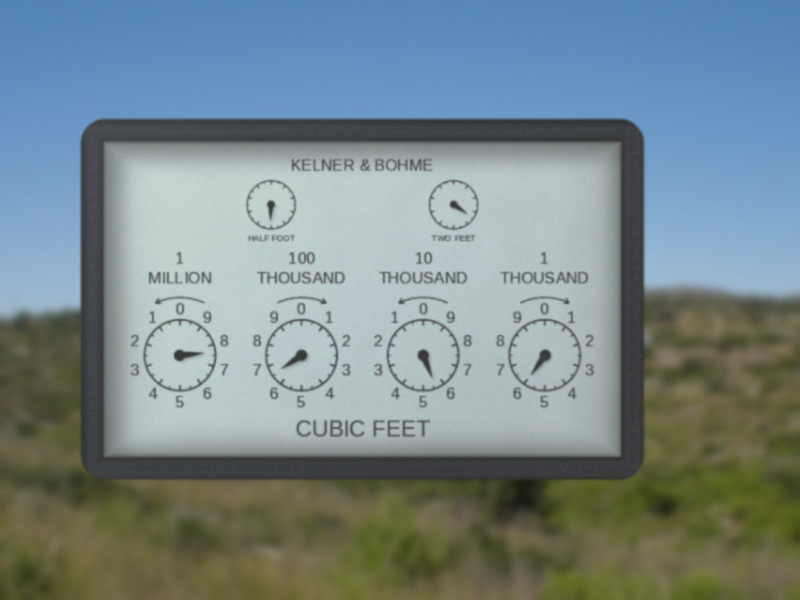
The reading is 765600 (ft³)
